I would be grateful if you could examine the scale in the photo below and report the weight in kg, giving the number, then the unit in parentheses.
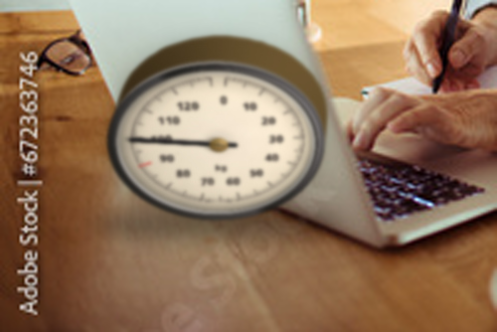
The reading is 100 (kg)
